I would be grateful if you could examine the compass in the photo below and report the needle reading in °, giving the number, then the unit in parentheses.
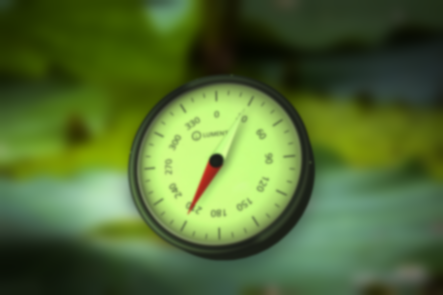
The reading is 210 (°)
